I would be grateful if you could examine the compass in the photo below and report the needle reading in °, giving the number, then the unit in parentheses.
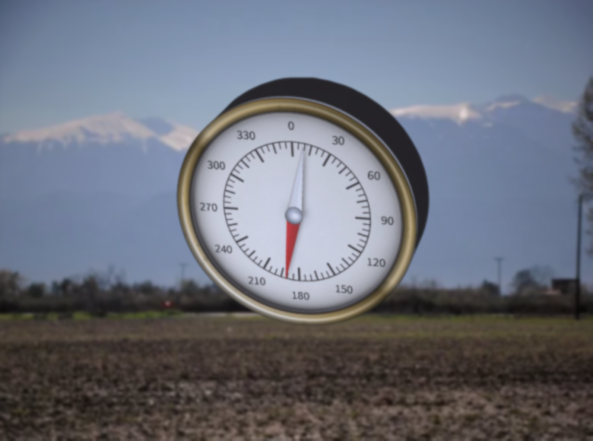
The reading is 190 (°)
